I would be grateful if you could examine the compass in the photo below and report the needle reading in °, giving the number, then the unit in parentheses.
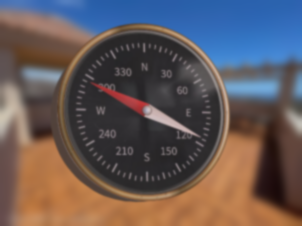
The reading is 295 (°)
